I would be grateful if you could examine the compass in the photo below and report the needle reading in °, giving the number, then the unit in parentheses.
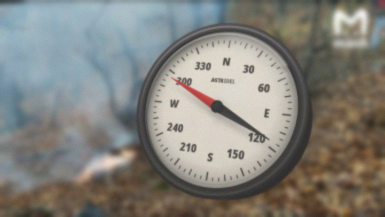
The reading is 295 (°)
